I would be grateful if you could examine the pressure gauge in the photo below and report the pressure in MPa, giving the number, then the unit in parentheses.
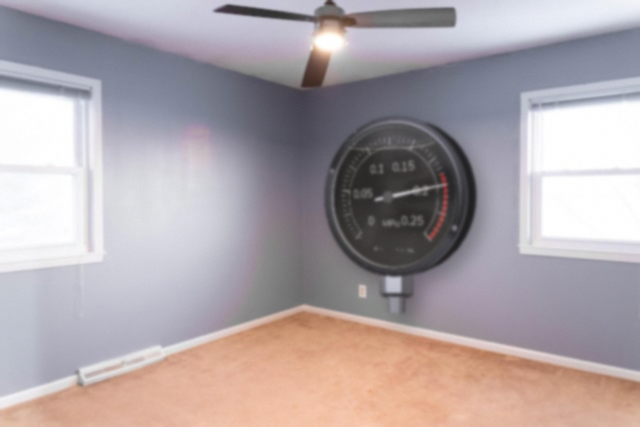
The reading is 0.2 (MPa)
